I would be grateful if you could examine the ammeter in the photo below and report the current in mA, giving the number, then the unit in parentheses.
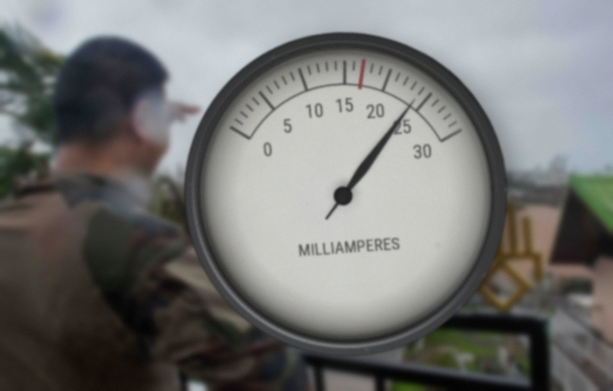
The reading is 24 (mA)
